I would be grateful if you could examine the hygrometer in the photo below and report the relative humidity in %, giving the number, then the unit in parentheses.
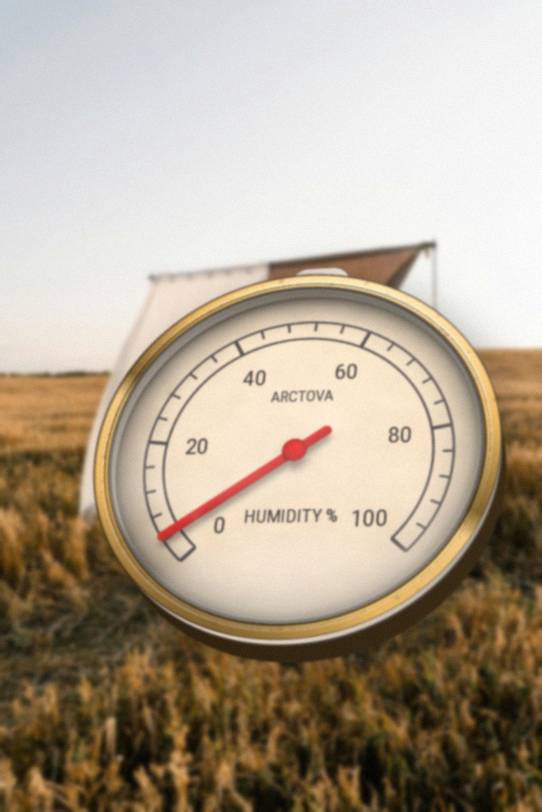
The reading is 4 (%)
